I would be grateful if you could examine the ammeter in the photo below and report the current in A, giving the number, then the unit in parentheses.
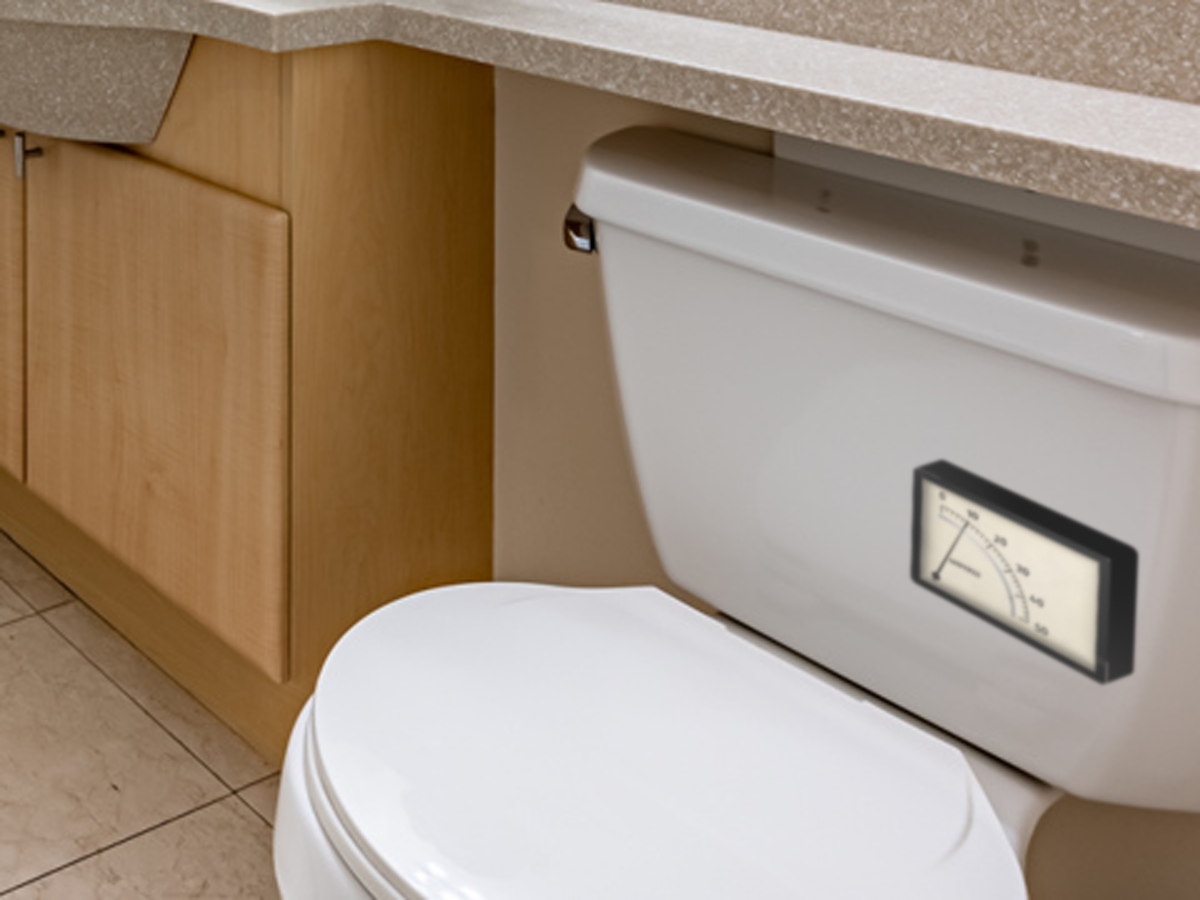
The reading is 10 (A)
